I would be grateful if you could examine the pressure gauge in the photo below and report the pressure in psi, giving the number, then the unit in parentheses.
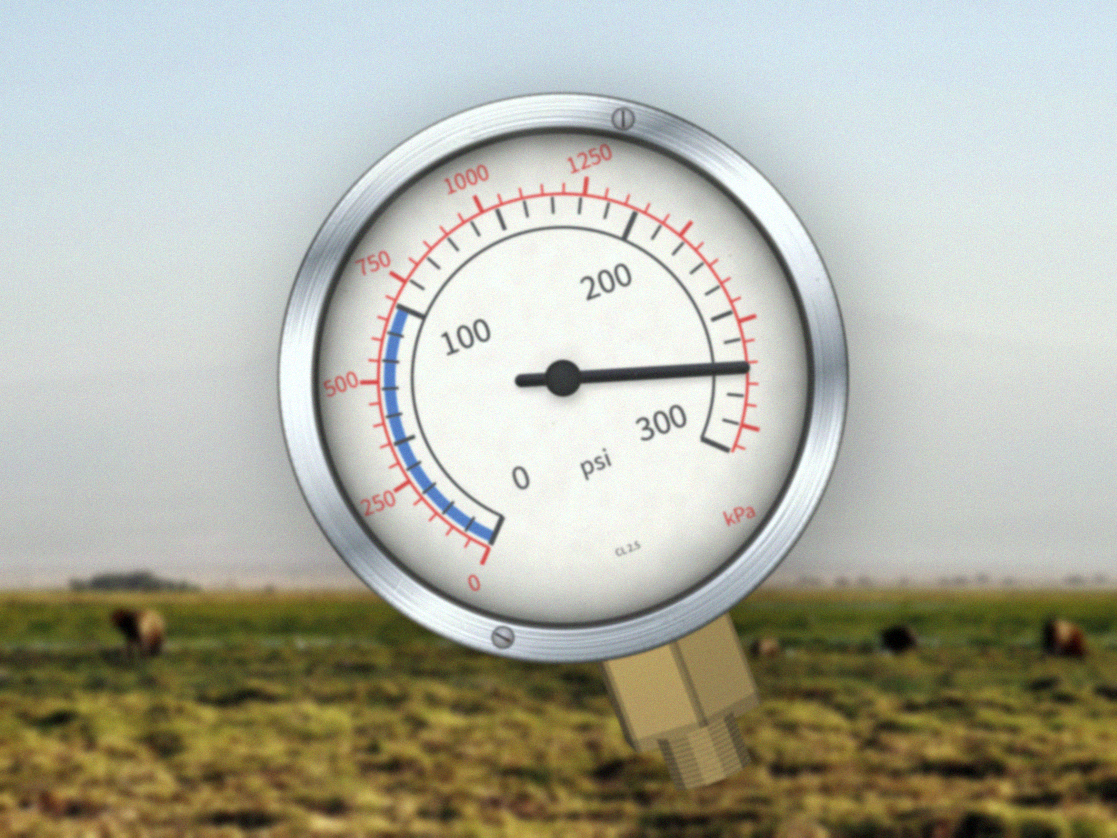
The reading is 270 (psi)
